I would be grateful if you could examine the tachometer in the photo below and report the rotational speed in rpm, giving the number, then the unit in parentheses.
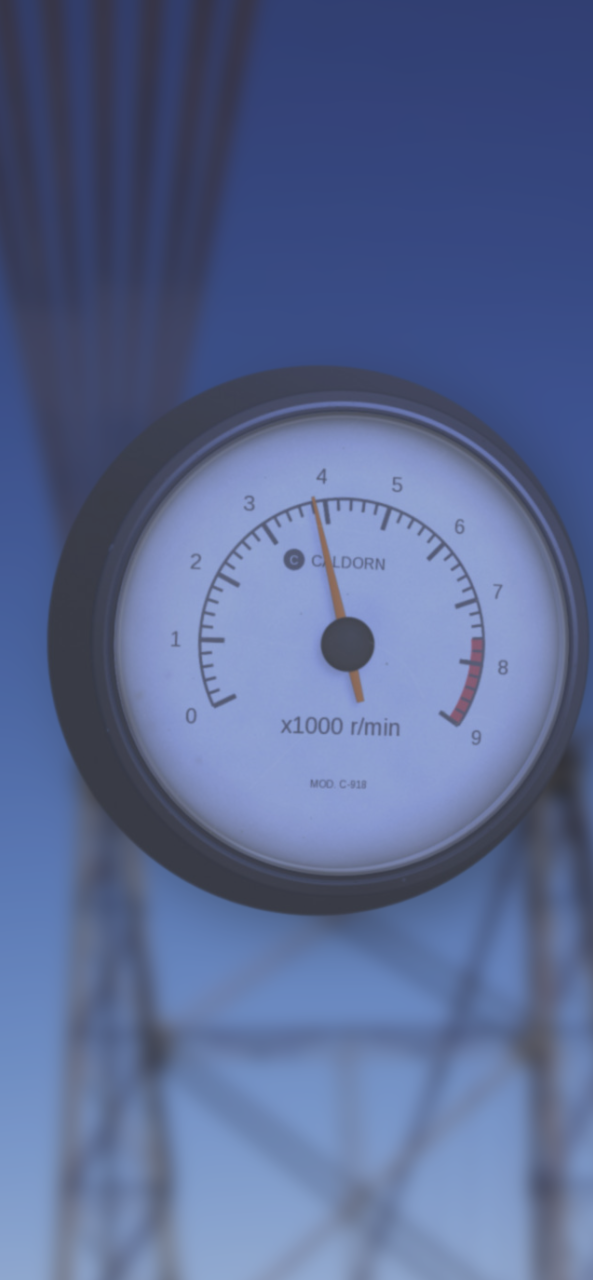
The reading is 3800 (rpm)
